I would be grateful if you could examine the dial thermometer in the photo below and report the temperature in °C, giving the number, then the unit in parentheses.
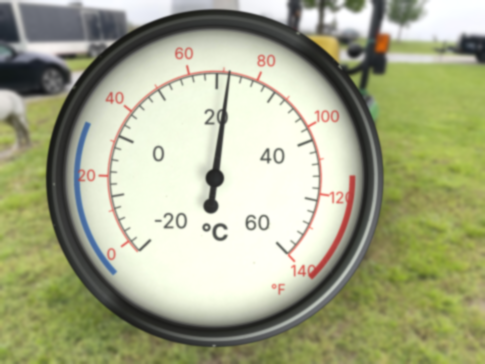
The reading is 22 (°C)
